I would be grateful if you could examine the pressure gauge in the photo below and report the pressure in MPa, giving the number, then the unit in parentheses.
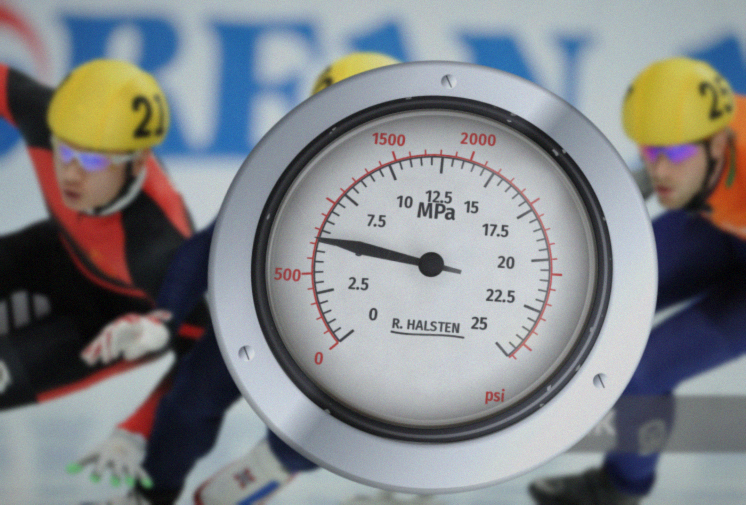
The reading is 5 (MPa)
